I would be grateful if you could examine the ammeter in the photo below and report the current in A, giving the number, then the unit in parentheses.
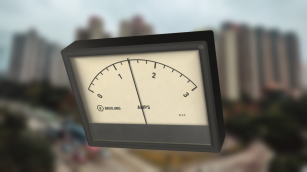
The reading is 1.4 (A)
